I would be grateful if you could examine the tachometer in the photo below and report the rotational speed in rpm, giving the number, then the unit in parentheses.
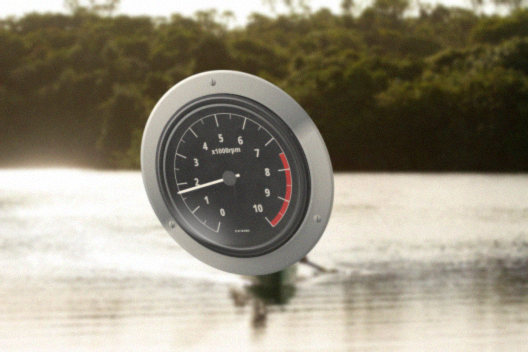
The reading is 1750 (rpm)
